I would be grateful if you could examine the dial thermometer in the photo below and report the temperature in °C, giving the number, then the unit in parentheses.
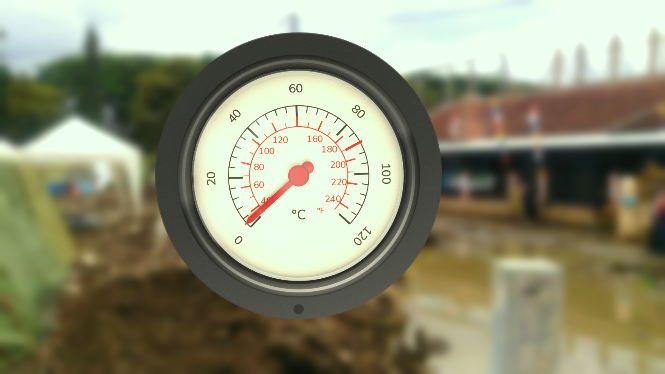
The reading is 2 (°C)
